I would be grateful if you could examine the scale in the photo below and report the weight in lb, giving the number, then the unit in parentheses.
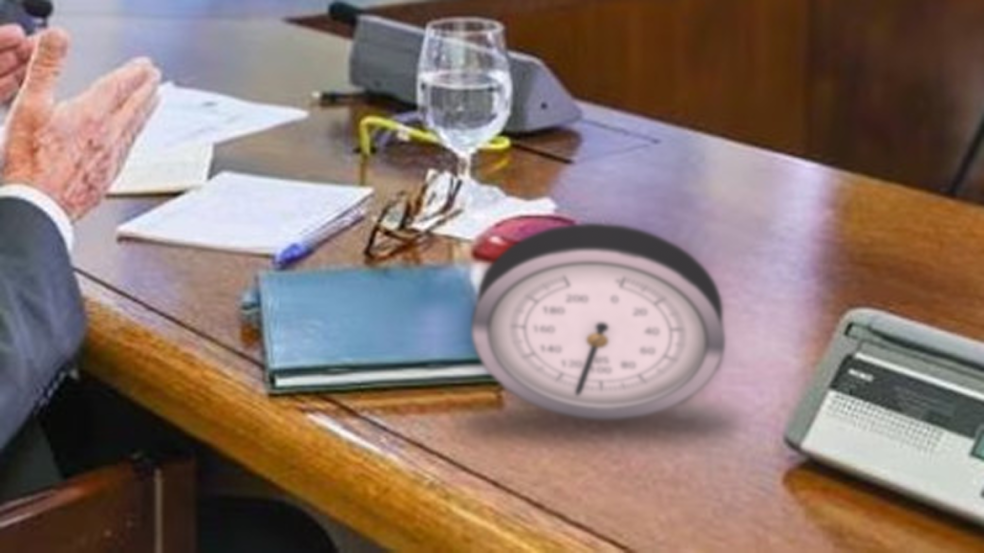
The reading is 110 (lb)
